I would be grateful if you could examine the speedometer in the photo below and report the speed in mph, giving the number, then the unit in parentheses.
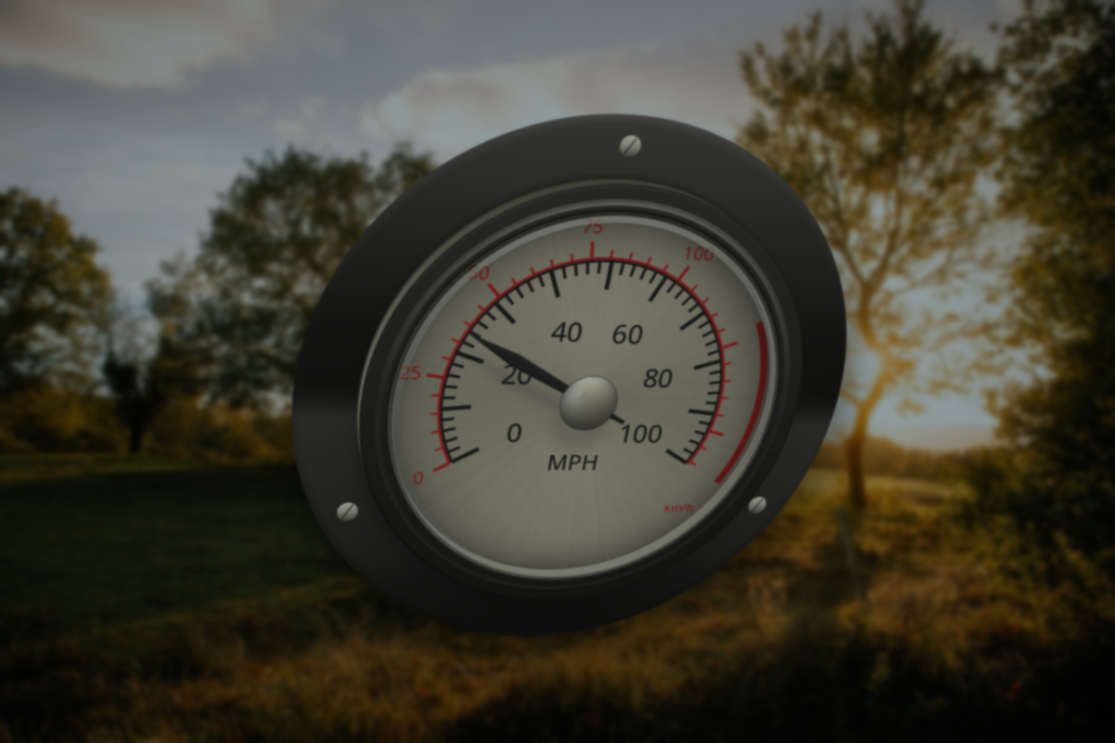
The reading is 24 (mph)
